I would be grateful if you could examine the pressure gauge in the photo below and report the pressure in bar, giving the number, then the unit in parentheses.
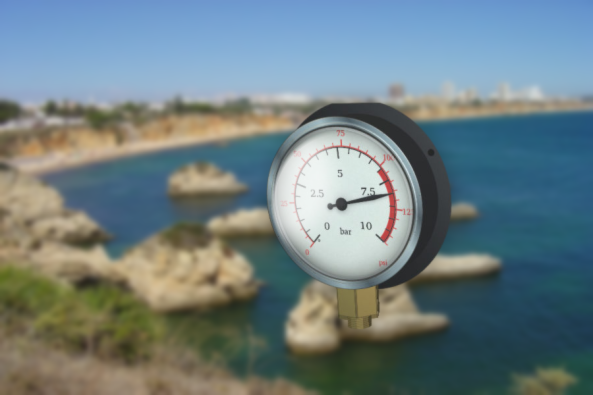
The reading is 8 (bar)
